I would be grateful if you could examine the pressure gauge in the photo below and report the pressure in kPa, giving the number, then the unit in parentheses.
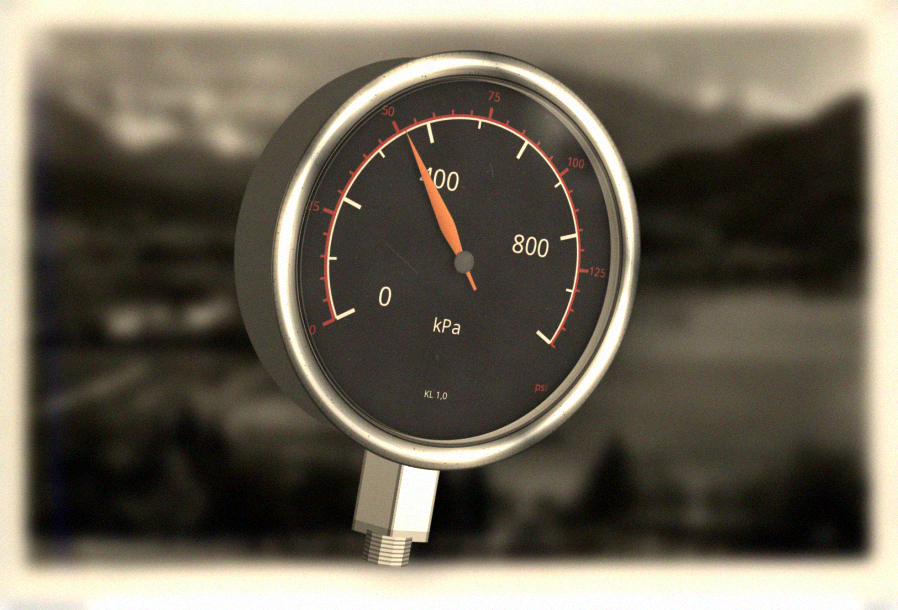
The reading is 350 (kPa)
